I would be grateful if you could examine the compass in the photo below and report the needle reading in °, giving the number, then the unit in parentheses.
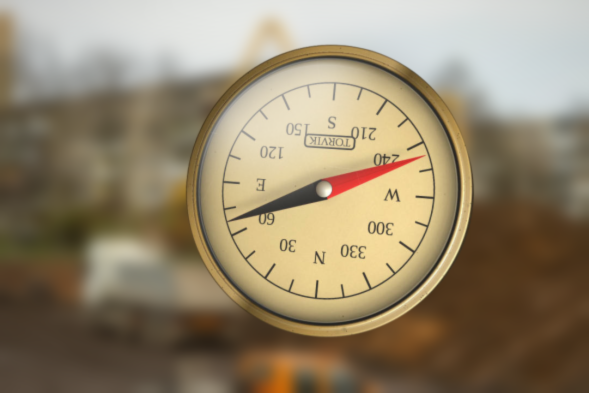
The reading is 247.5 (°)
